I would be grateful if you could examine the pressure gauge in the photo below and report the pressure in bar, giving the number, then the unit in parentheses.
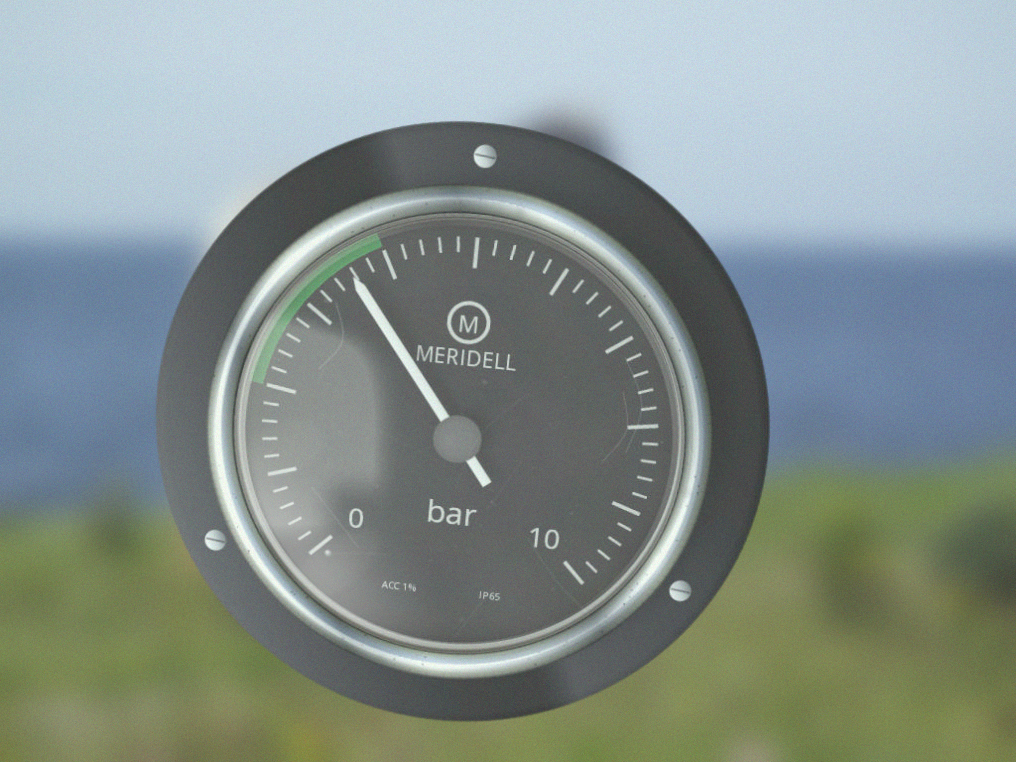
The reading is 3.6 (bar)
